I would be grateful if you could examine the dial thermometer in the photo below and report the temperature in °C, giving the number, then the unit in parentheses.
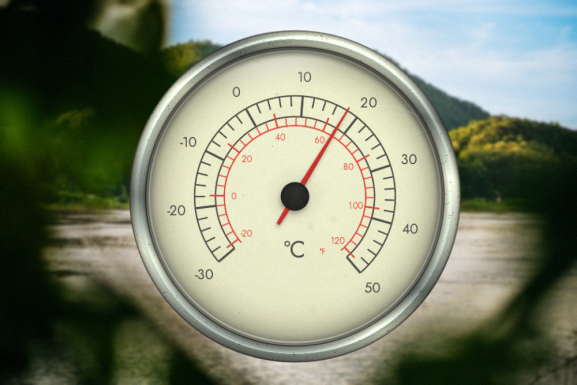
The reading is 18 (°C)
